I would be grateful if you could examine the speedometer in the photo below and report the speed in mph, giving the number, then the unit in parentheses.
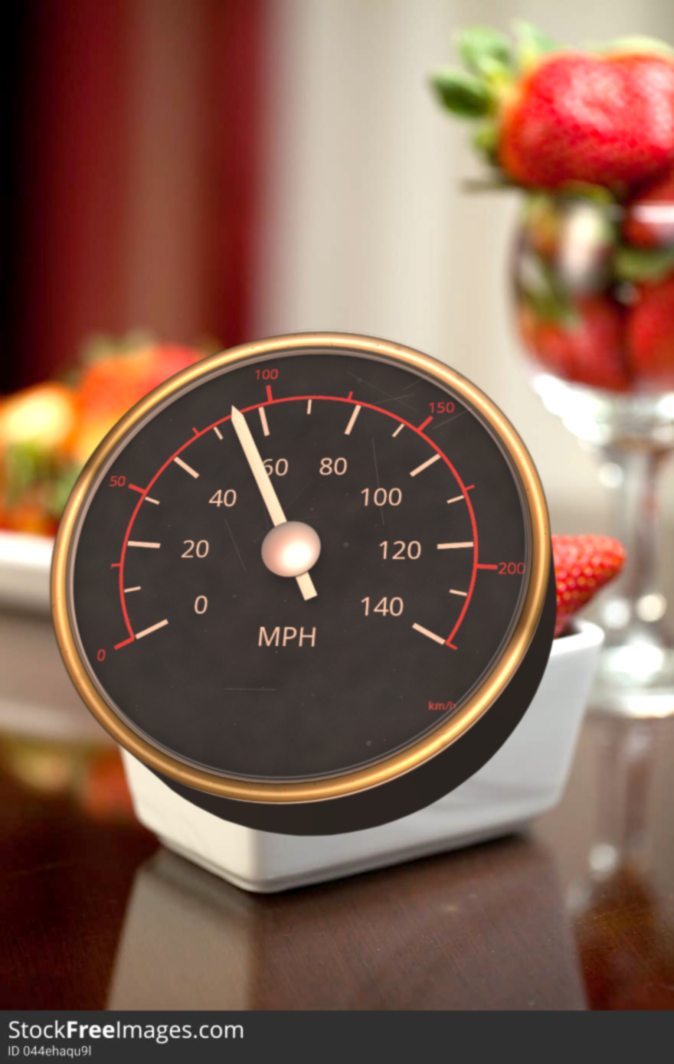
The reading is 55 (mph)
